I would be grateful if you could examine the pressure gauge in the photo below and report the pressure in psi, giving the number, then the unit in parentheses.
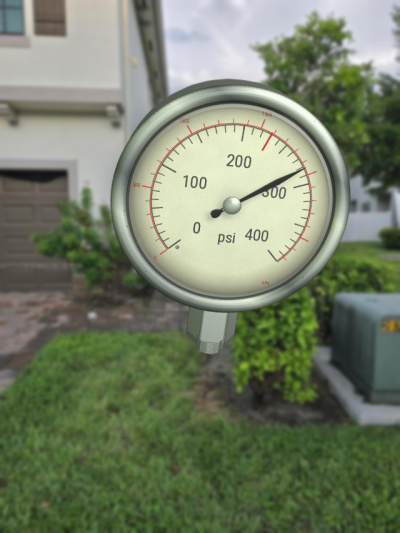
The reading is 280 (psi)
